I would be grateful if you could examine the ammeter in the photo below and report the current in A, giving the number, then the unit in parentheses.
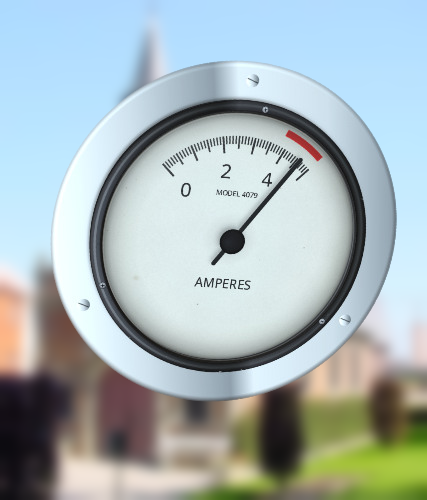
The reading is 4.5 (A)
